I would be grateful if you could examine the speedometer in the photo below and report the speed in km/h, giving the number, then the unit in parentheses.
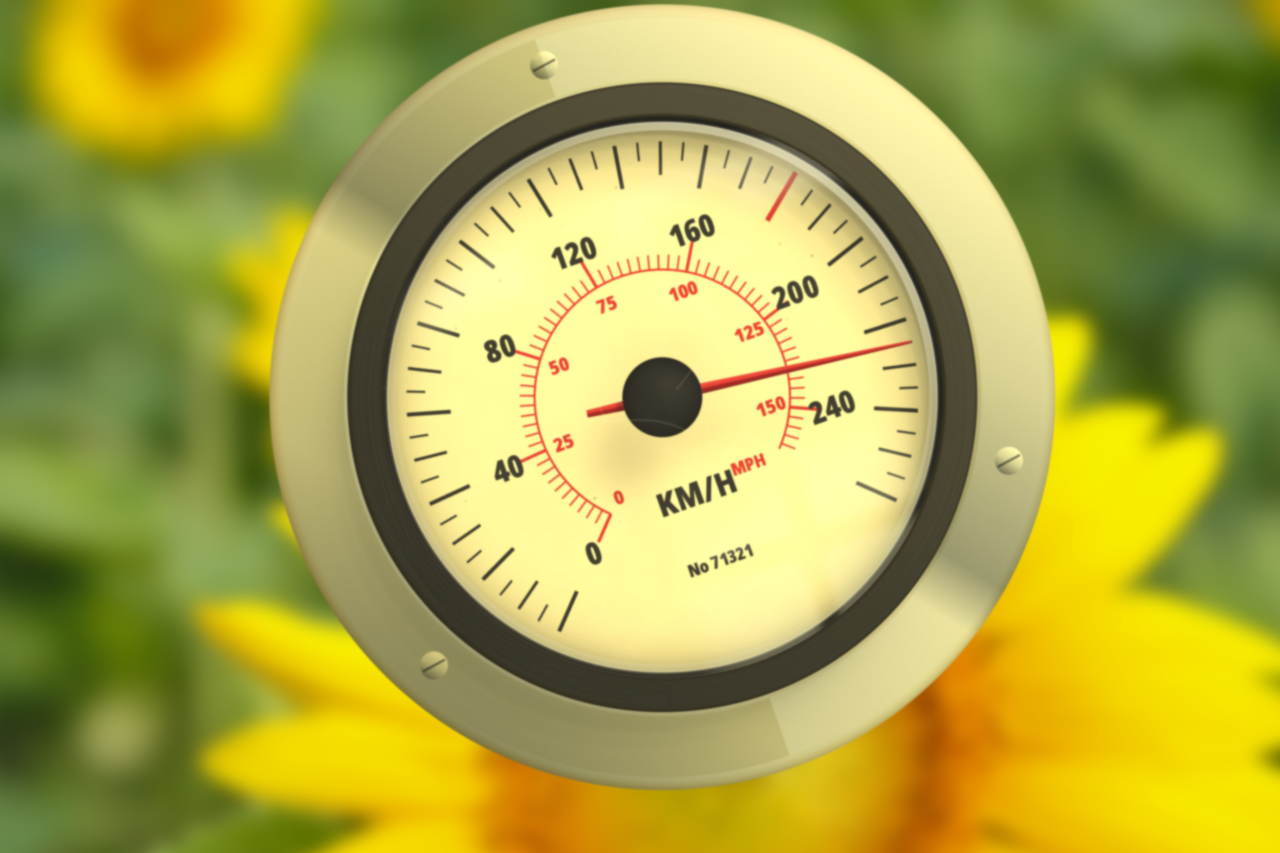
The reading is 225 (km/h)
